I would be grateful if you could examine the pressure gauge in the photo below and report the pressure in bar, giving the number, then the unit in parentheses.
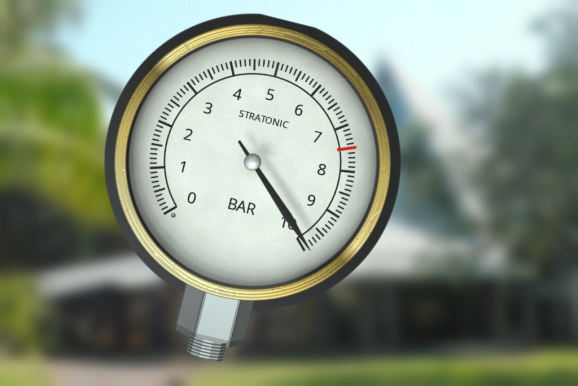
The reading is 9.9 (bar)
